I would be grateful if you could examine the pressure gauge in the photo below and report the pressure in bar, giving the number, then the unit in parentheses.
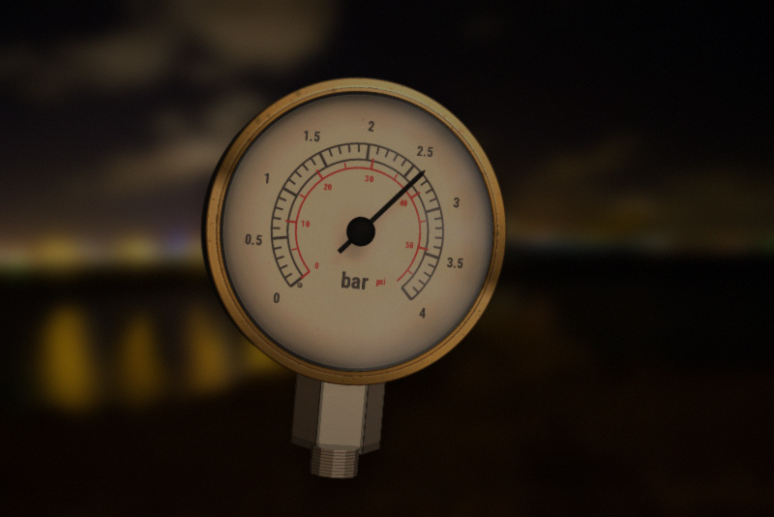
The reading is 2.6 (bar)
